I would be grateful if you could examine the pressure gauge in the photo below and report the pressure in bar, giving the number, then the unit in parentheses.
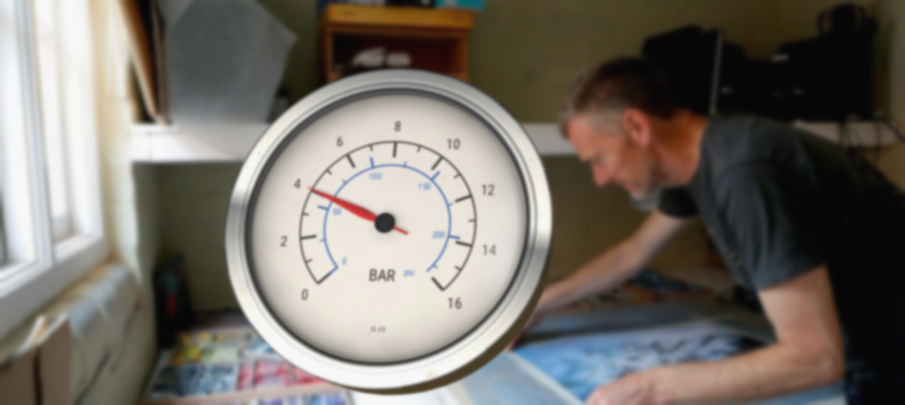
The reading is 4 (bar)
